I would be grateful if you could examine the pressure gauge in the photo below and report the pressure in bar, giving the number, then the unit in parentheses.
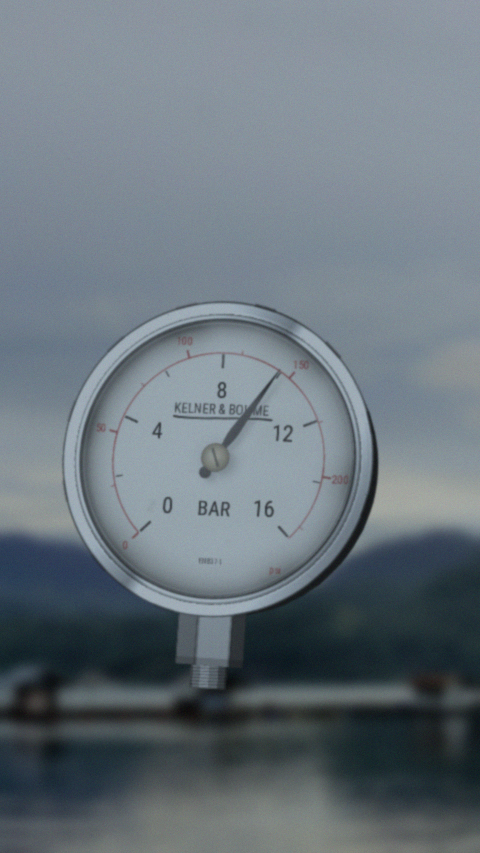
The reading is 10 (bar)
